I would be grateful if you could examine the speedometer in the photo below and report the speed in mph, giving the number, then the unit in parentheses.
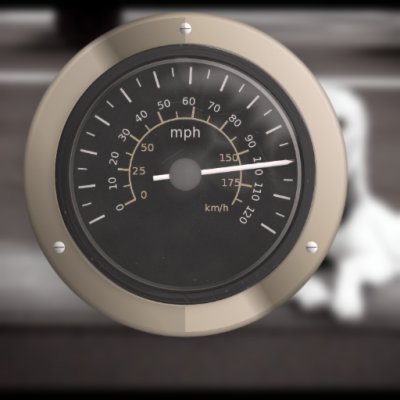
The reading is 100 (mph)
